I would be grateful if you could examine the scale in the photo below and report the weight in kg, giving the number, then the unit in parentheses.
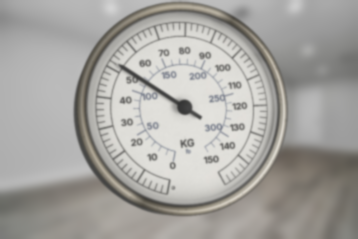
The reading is 52 (kg)
